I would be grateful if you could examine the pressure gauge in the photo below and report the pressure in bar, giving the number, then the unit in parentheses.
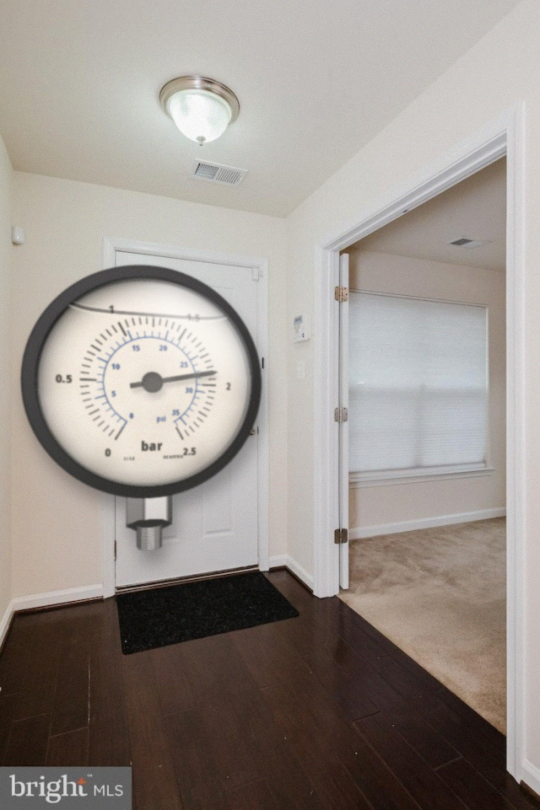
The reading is 1.9 (bar)
